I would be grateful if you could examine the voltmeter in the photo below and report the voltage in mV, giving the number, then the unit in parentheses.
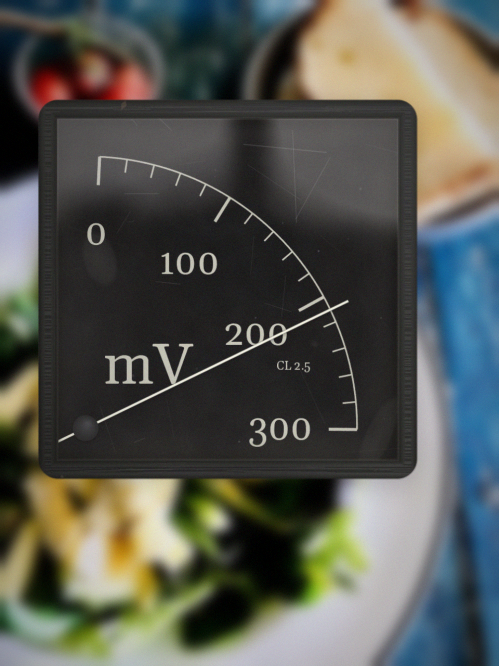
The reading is 210 (mV)
